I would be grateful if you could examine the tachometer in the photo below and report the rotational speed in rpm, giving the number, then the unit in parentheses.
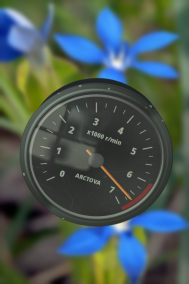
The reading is 6625 (rpm)
